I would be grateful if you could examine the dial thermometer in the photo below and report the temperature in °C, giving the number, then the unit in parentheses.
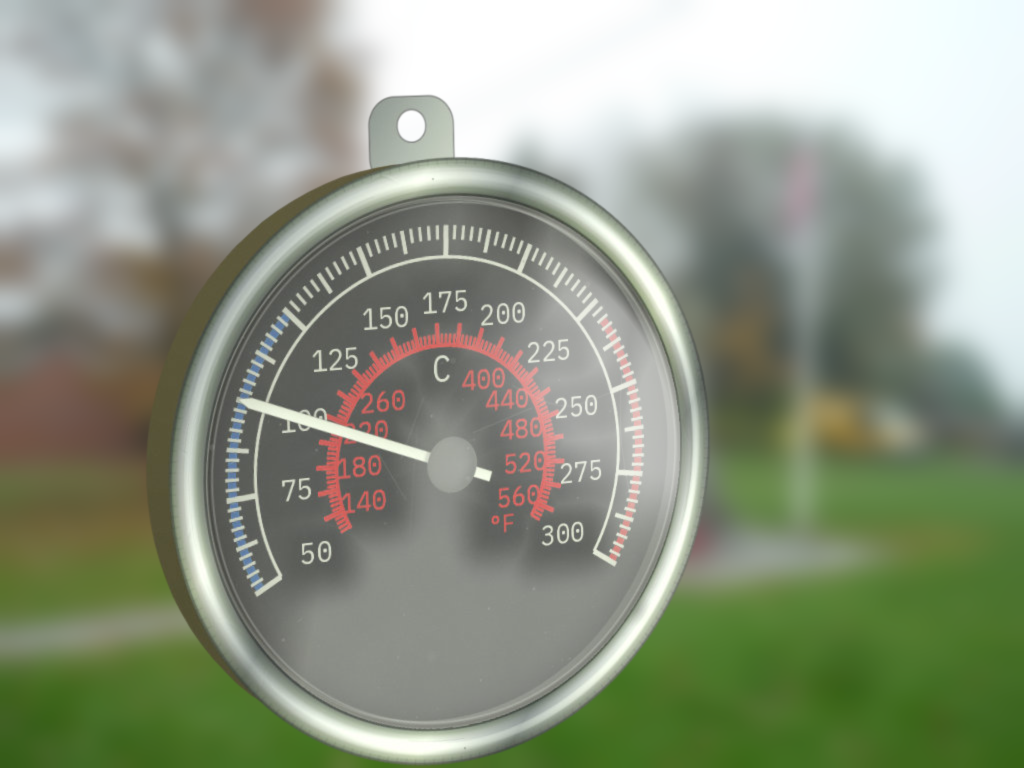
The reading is 100 (°C)
